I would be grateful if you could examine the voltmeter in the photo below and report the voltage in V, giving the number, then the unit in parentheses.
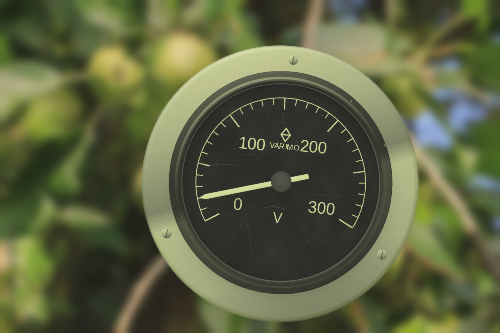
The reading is 20 (V)
